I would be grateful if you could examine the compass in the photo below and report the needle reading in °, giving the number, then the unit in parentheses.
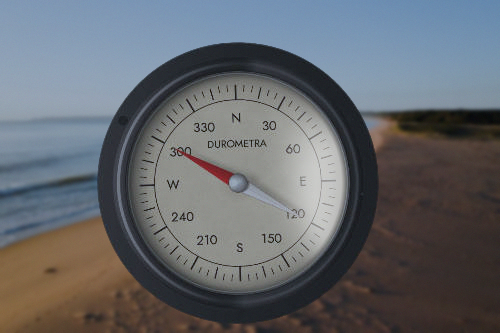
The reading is 300 (°)
